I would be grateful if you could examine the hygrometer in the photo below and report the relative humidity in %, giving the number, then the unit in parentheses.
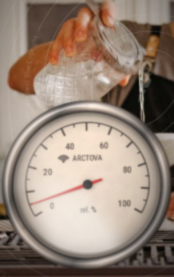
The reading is 5 (%)
